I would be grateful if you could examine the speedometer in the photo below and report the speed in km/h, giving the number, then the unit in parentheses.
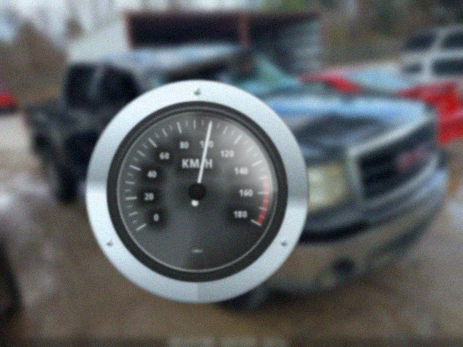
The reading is 100 (km/h)
